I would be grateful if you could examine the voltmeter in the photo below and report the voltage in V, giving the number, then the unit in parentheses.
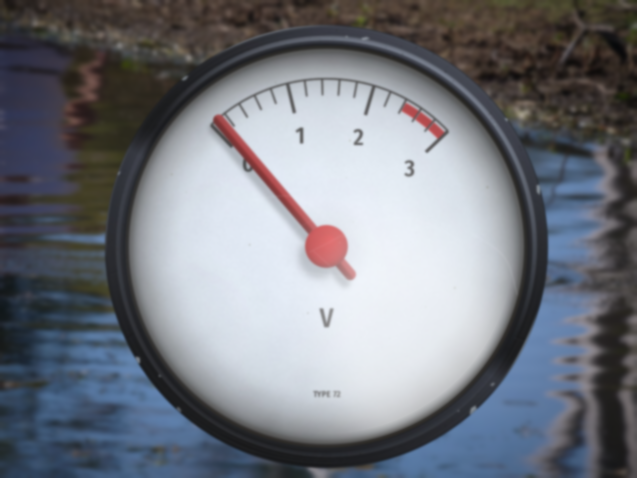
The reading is 0.1 (V)
